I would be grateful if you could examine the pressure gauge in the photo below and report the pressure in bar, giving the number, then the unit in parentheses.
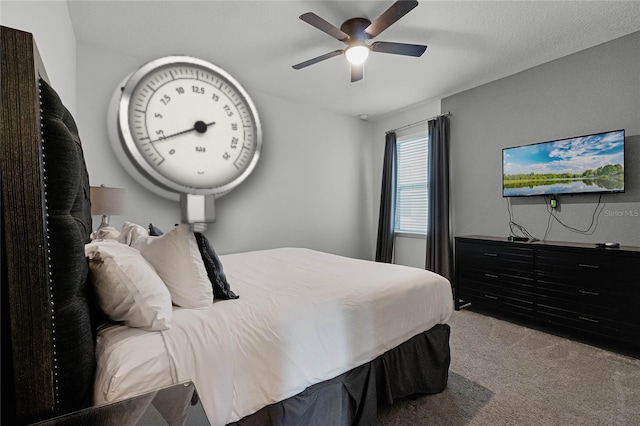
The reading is 2 (bar)
